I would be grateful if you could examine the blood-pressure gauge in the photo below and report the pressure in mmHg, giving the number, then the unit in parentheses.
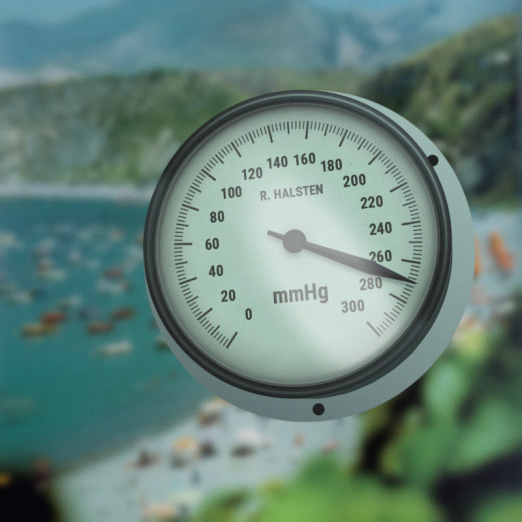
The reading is 270 (mmHg)
